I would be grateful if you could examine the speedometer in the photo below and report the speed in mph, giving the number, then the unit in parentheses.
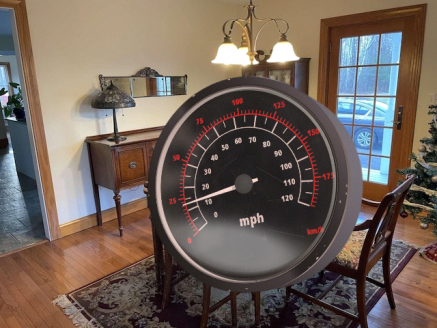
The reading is 12.5 (mph)
